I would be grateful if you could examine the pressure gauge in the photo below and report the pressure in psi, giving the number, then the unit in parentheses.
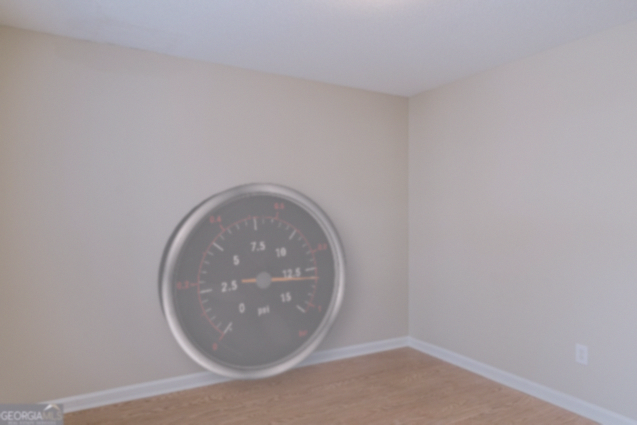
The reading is 13 (psi)
